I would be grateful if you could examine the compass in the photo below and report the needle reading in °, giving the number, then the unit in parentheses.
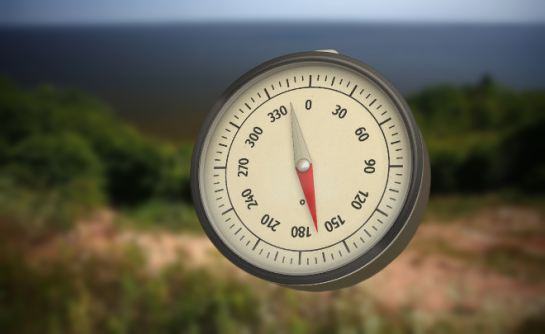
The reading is 165 (°)
